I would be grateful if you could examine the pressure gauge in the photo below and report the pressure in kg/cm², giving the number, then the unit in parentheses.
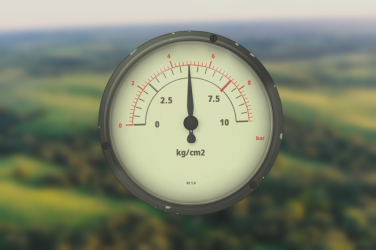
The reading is 5 (kg/cm²)
